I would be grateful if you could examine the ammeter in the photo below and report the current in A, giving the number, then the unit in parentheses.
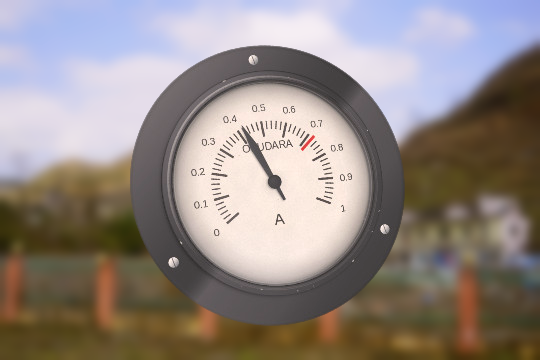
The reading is 0.42 (A)
